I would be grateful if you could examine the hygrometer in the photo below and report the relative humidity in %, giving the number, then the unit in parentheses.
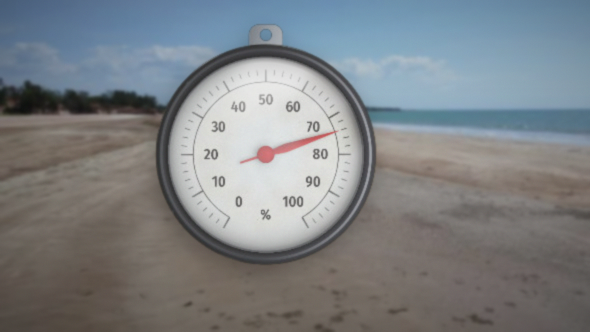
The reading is 74 (%)
